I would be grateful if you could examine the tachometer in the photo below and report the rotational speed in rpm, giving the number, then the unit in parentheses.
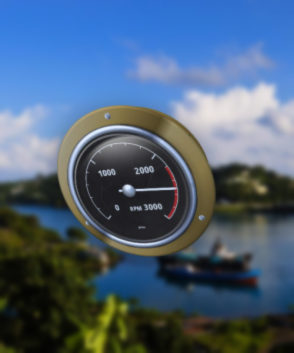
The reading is 2500 (rpm)
